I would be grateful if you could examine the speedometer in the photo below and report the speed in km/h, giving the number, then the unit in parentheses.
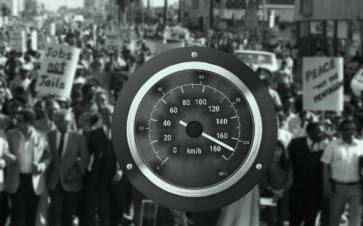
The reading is 170 (km/h)
